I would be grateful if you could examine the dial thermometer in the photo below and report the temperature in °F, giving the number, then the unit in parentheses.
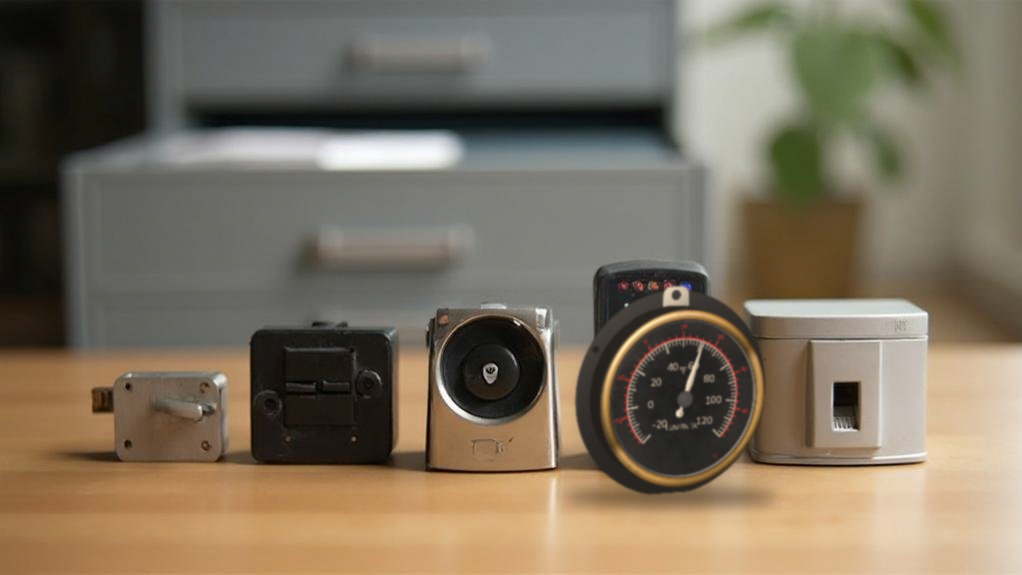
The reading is 60 (°F)
